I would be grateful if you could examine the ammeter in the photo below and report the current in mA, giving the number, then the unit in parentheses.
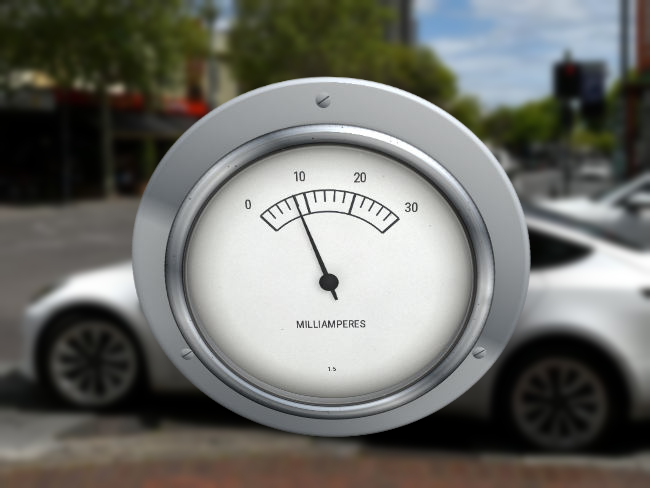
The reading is 8 (mA)
